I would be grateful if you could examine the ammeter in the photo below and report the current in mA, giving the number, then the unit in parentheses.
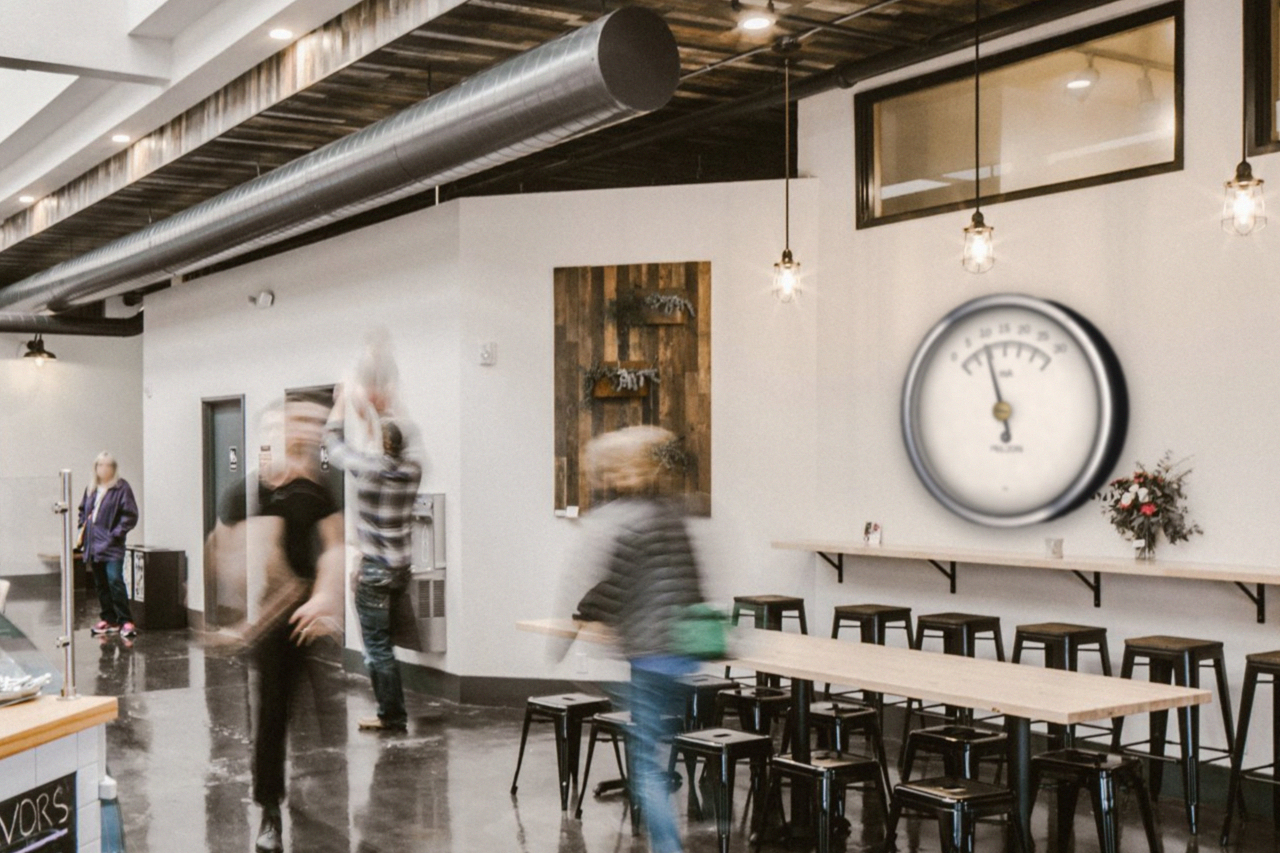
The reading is 10 (mA)
